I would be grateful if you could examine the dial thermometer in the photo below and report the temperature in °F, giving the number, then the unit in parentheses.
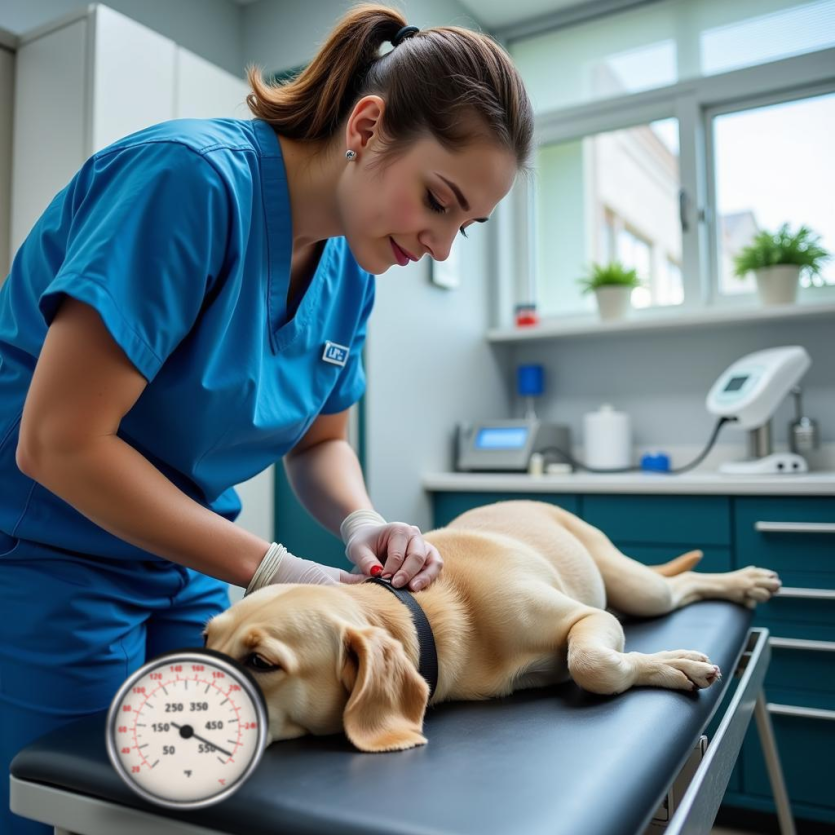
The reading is 525 (°F)
